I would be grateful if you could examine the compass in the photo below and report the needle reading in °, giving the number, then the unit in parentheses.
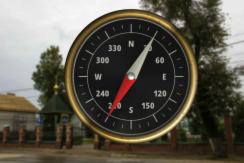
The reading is 210 (°)
